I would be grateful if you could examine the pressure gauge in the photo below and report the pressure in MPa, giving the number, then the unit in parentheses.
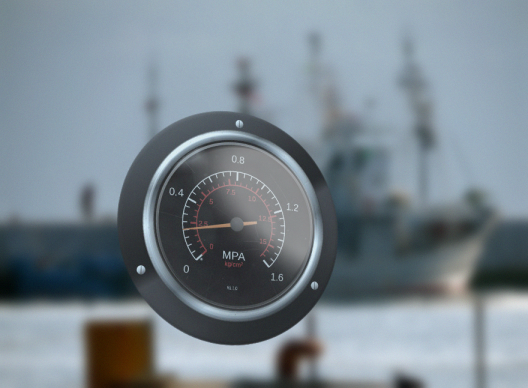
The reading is 0.2 (MPa)
